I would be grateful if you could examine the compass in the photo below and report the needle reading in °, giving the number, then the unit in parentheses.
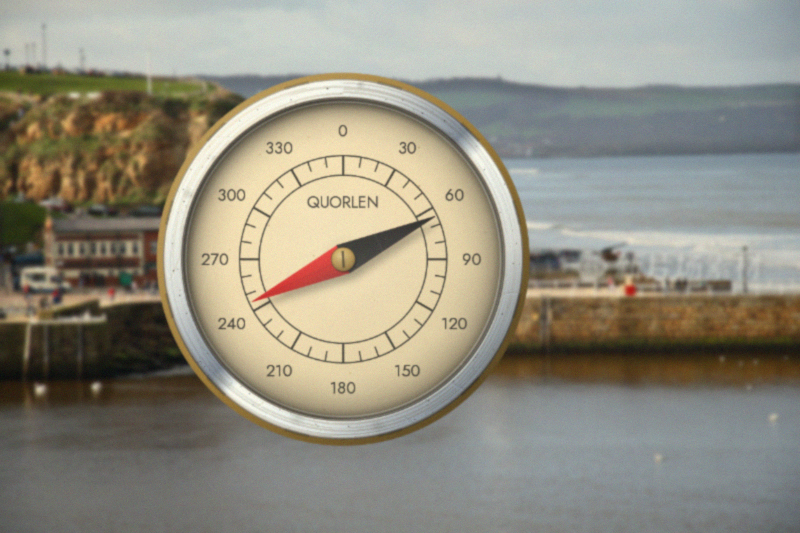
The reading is 245 (°)
